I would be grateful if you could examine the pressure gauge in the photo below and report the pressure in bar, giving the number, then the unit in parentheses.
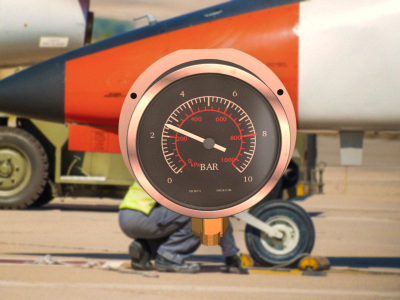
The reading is 2.6 (bar)
